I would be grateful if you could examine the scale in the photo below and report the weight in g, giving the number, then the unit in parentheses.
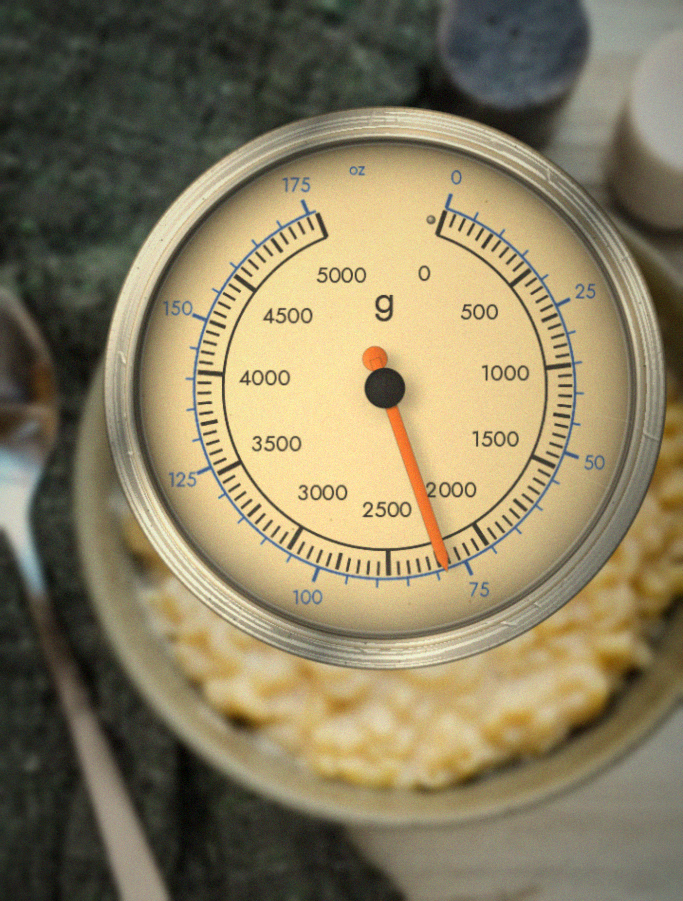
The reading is 2225 (g)
